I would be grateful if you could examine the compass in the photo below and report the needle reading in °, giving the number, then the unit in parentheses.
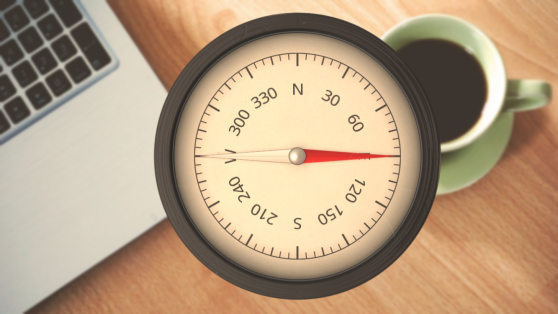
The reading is 90 (°)
